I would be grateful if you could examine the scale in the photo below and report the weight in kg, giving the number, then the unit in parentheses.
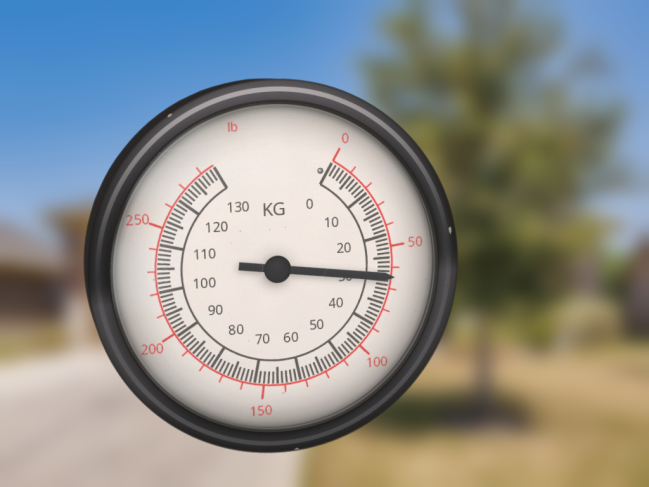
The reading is 29 (kg)
